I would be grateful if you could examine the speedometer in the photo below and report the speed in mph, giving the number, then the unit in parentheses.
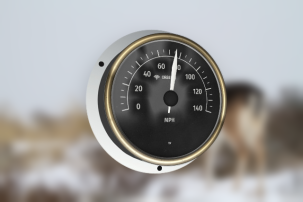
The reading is 75 (mph)
